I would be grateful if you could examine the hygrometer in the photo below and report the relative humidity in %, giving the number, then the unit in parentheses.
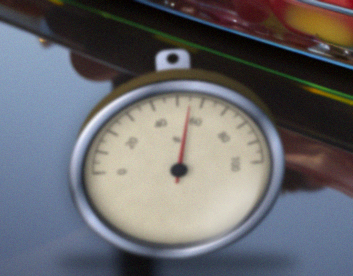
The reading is 55 (%)
